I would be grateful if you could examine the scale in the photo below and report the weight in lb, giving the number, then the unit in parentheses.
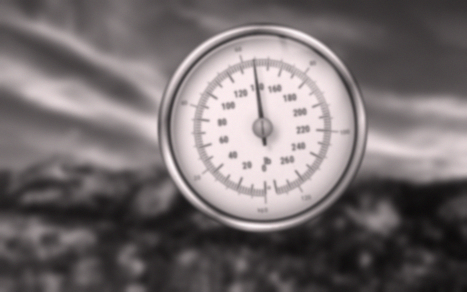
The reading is 140 (lb)
